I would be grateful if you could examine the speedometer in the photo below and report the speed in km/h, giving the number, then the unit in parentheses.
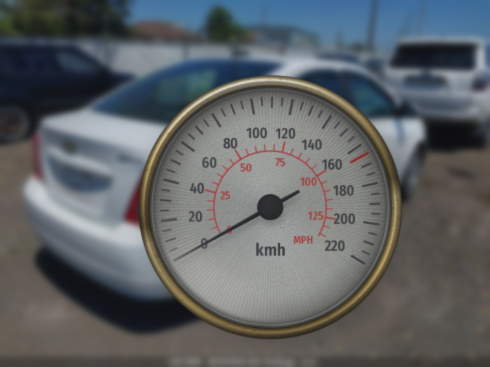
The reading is 0 (km/h)
